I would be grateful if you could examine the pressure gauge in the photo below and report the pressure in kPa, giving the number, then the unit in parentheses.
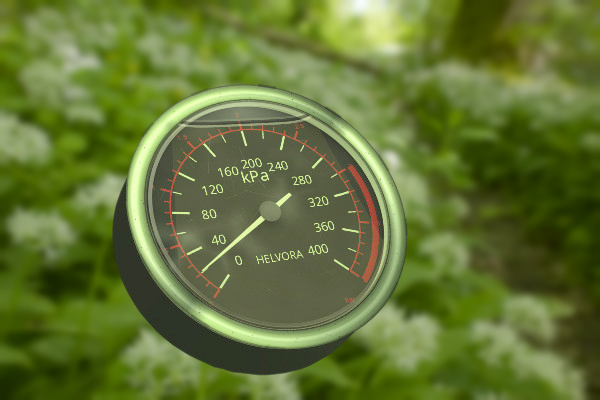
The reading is 20 (kPa)
